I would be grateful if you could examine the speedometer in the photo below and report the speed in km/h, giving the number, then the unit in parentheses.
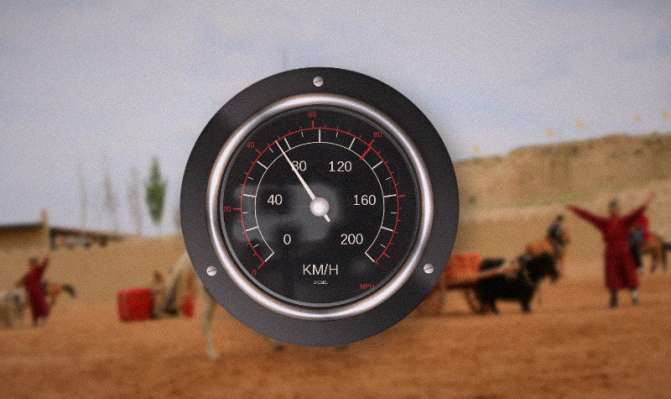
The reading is 75 (km/h)
